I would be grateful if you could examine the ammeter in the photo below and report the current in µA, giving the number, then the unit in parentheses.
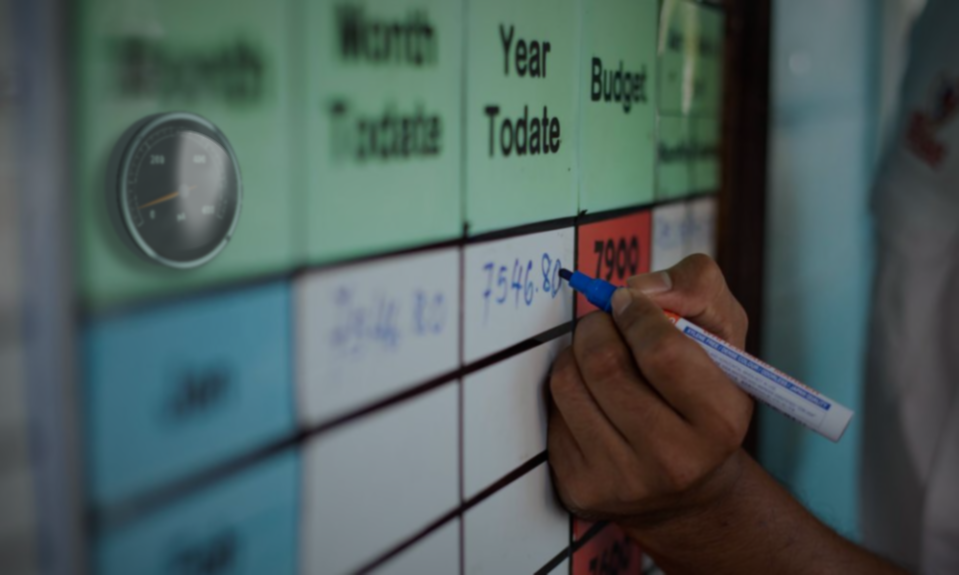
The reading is 40 (µA)
